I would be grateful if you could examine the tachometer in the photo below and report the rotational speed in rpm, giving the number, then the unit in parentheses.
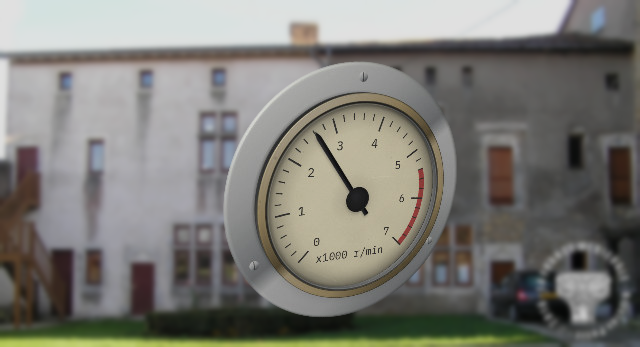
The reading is 2600 (rpm)
